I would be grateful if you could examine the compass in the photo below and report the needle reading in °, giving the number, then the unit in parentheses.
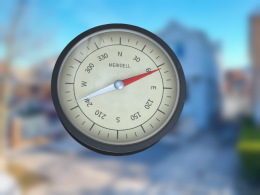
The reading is 65 (°)
